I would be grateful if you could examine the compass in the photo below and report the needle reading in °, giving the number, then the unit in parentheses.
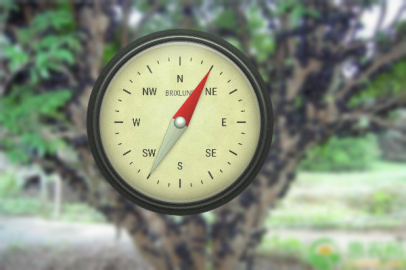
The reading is 30 (°)
